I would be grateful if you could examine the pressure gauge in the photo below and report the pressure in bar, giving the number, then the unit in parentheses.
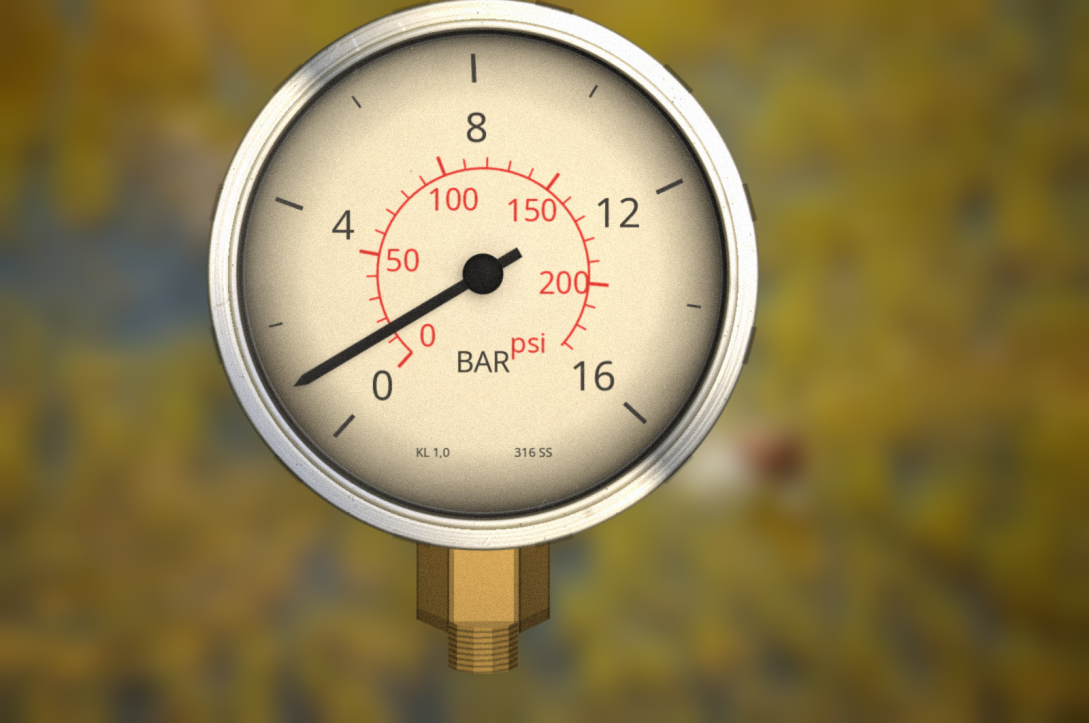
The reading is 1 (bar)
